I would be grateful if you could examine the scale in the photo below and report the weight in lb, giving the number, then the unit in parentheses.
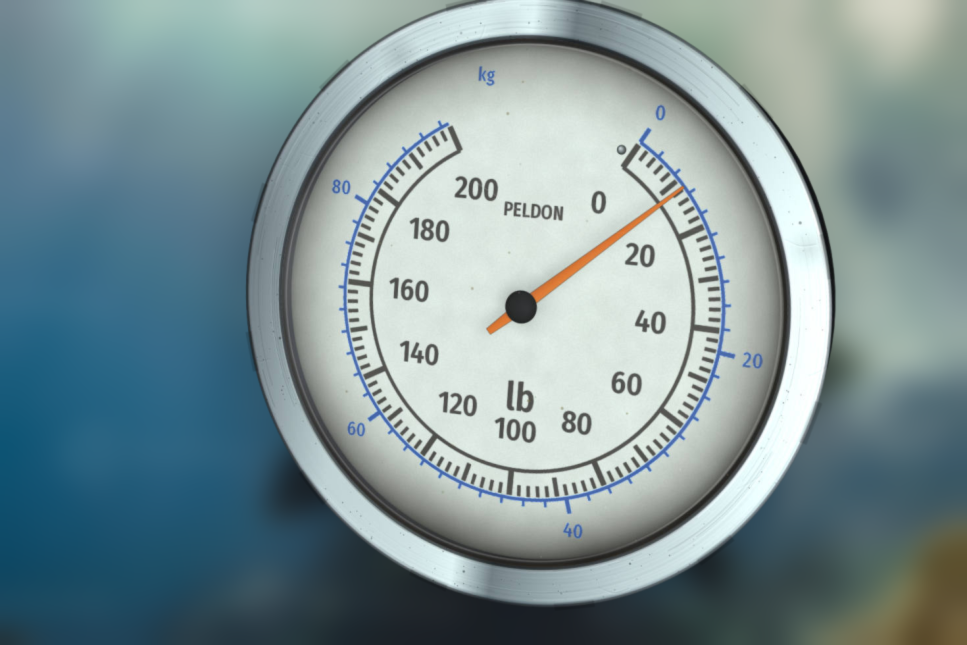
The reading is 12 (lb)
